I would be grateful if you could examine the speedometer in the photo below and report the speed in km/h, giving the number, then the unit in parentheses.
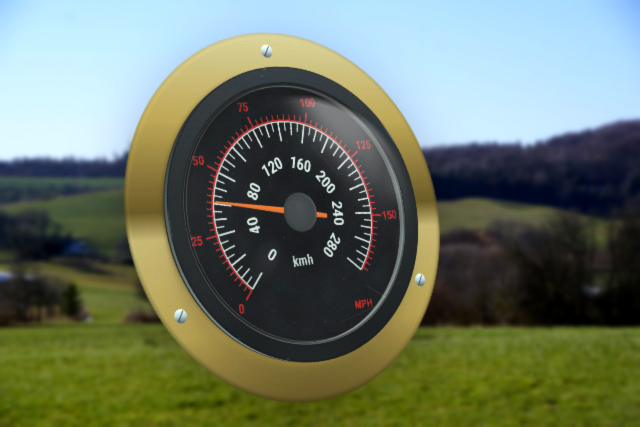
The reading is 60 (km/h)
